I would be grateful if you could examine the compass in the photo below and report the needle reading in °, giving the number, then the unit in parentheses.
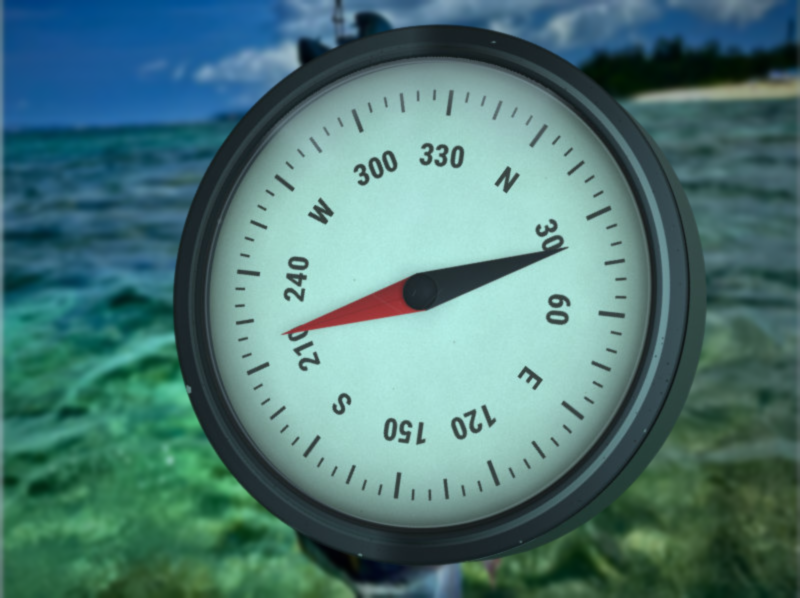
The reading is 217.5 (°)
